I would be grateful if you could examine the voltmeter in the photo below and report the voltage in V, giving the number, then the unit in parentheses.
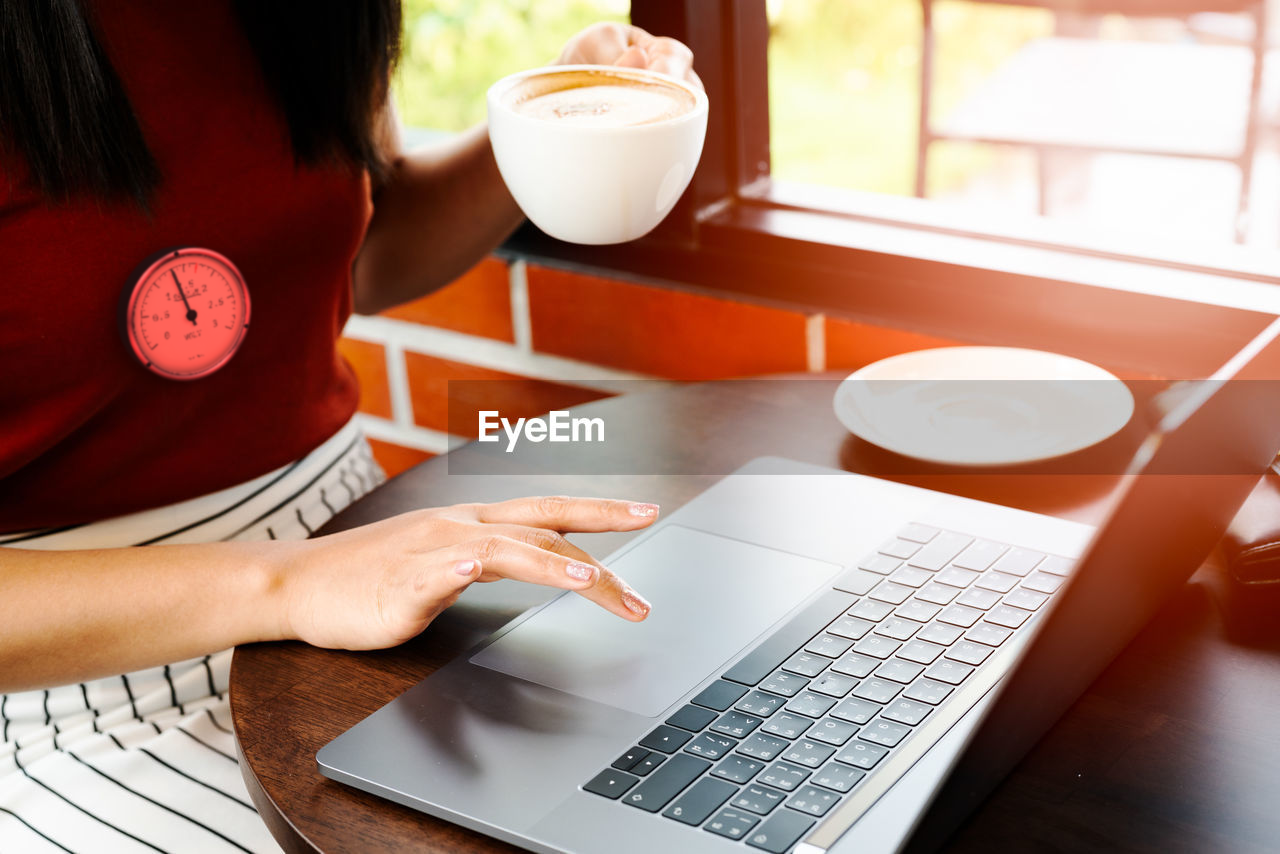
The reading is 1.3 (V)
